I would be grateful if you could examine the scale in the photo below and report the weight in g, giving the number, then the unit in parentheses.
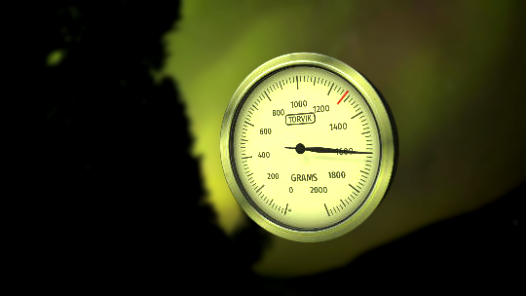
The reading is 1600 (g)
